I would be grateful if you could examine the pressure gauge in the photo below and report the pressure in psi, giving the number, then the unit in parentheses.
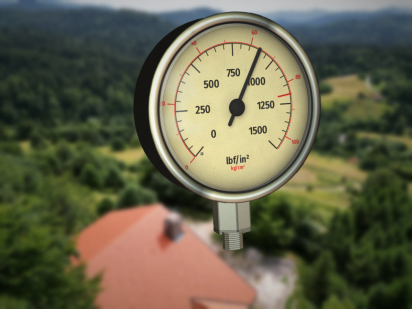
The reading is 900 (psi)
